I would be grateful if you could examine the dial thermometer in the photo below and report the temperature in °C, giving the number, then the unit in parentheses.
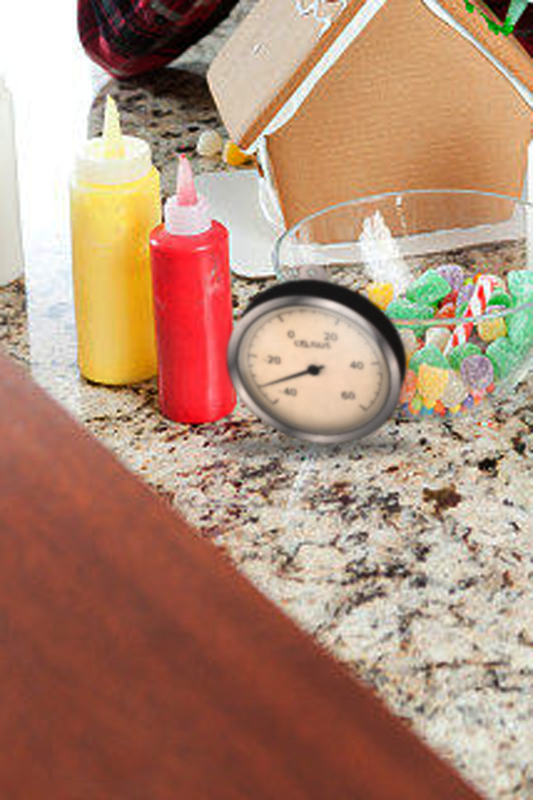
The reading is -32 (°C)
